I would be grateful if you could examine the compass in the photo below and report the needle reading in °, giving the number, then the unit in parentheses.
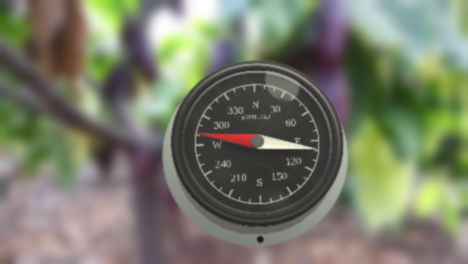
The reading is 280 (°)
